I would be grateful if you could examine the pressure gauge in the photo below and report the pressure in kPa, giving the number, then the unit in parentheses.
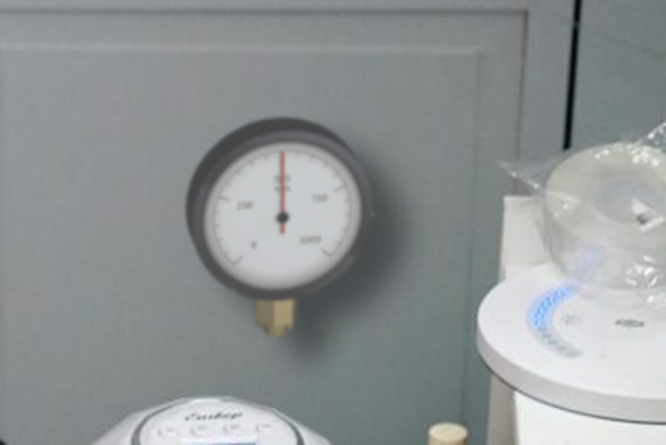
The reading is 500 (kPa)
